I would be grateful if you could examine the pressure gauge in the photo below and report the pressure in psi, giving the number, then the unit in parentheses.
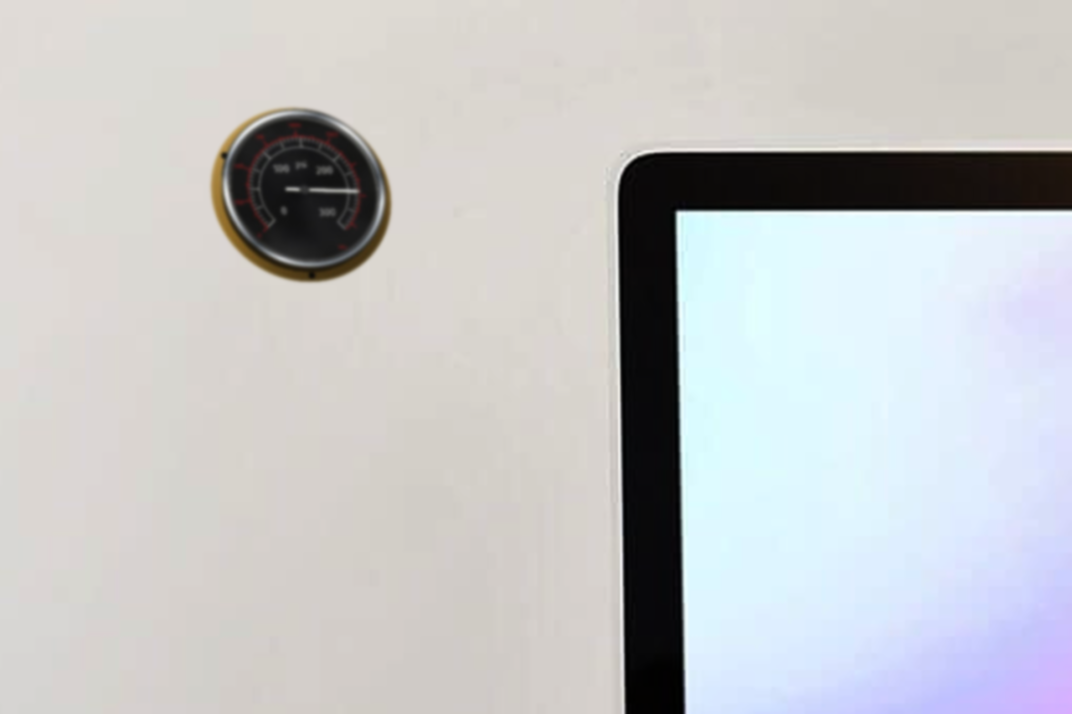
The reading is 250 (psi)
